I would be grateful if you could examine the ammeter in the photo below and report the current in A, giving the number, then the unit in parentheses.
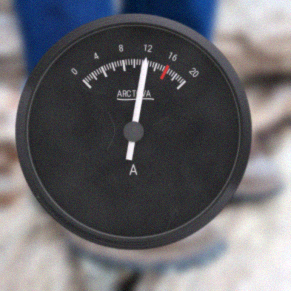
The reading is 12 (A)
